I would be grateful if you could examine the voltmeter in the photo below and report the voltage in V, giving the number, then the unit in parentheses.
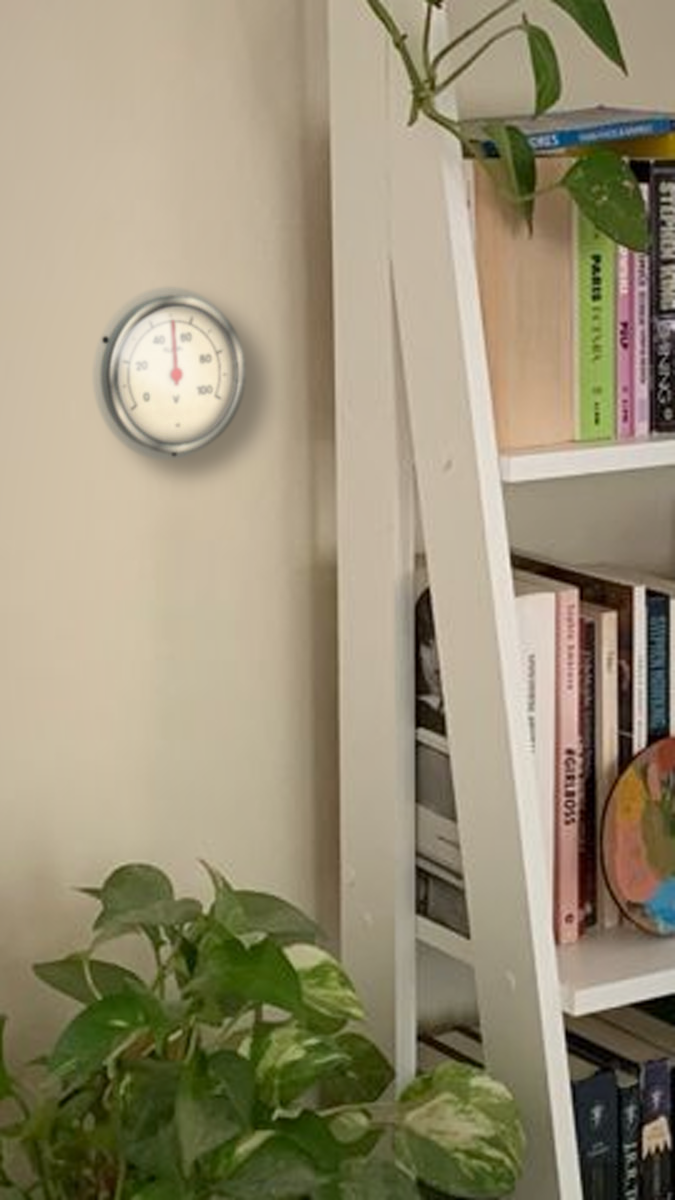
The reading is 50 (V)
